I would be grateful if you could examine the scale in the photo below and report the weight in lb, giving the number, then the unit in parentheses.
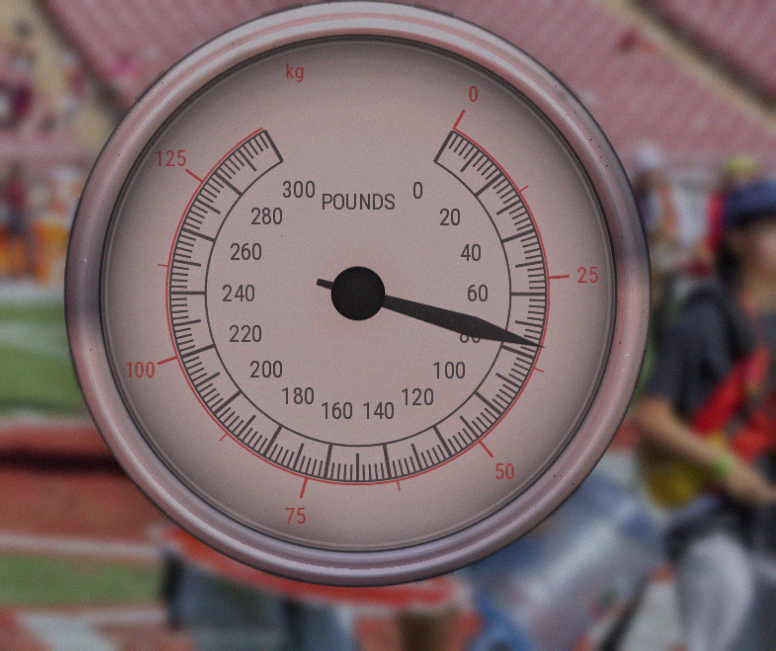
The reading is 76 (lb)
